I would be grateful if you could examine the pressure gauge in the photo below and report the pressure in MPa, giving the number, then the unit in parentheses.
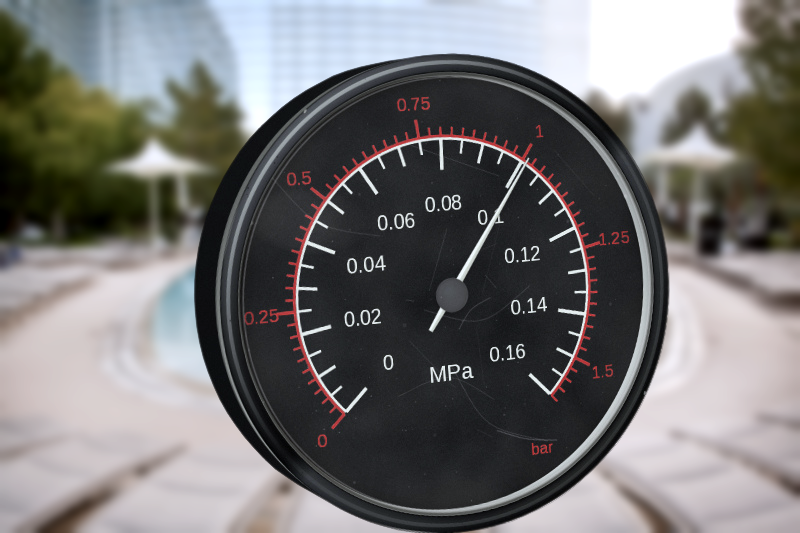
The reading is 0.1 (MPa)
